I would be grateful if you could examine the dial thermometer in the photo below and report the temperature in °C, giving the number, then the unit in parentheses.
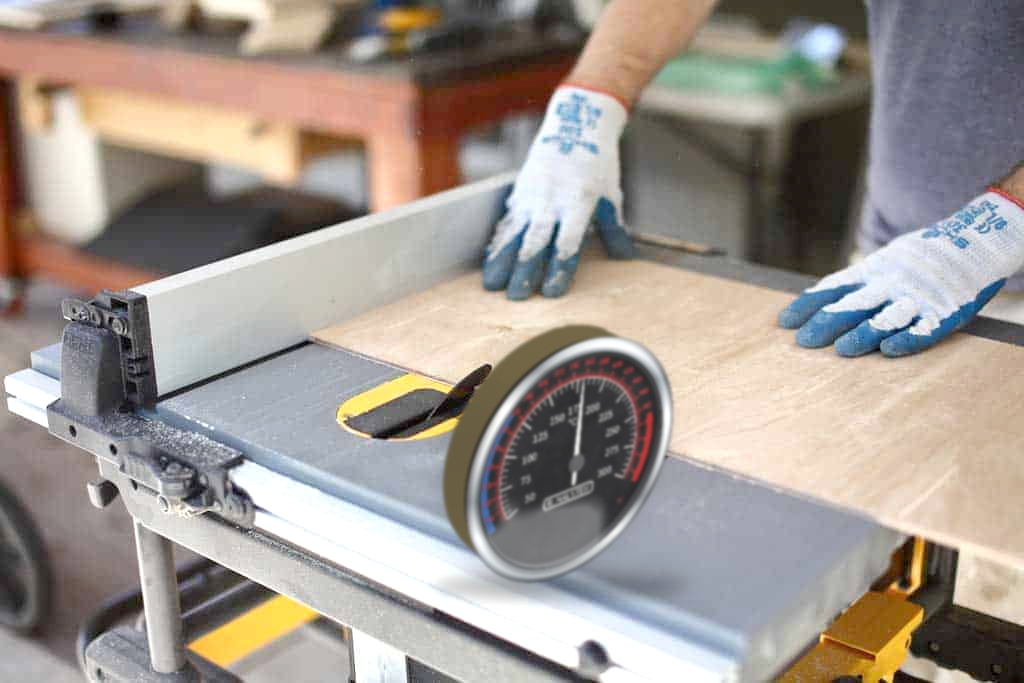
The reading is 175 (°C)
